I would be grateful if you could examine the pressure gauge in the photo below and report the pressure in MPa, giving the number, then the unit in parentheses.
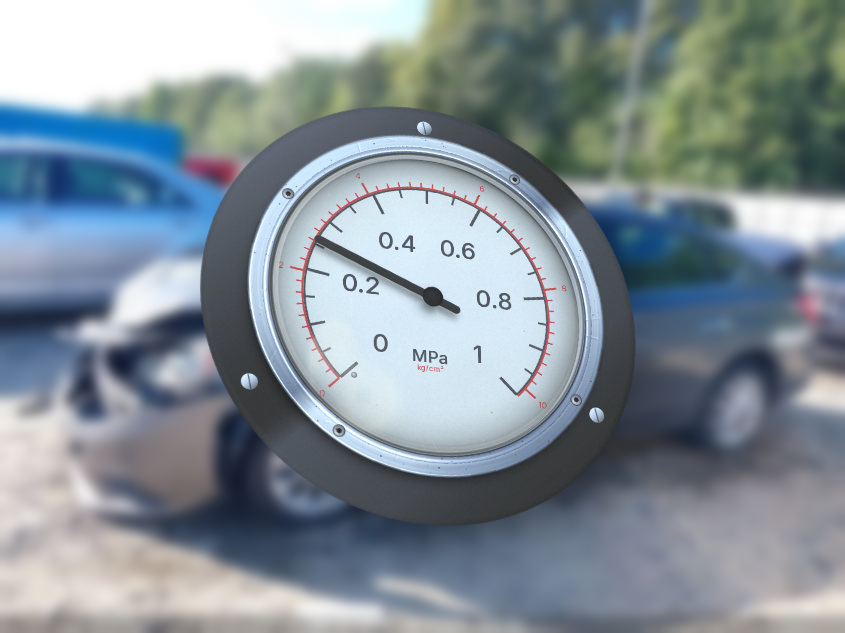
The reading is 0.25 (MPa)
